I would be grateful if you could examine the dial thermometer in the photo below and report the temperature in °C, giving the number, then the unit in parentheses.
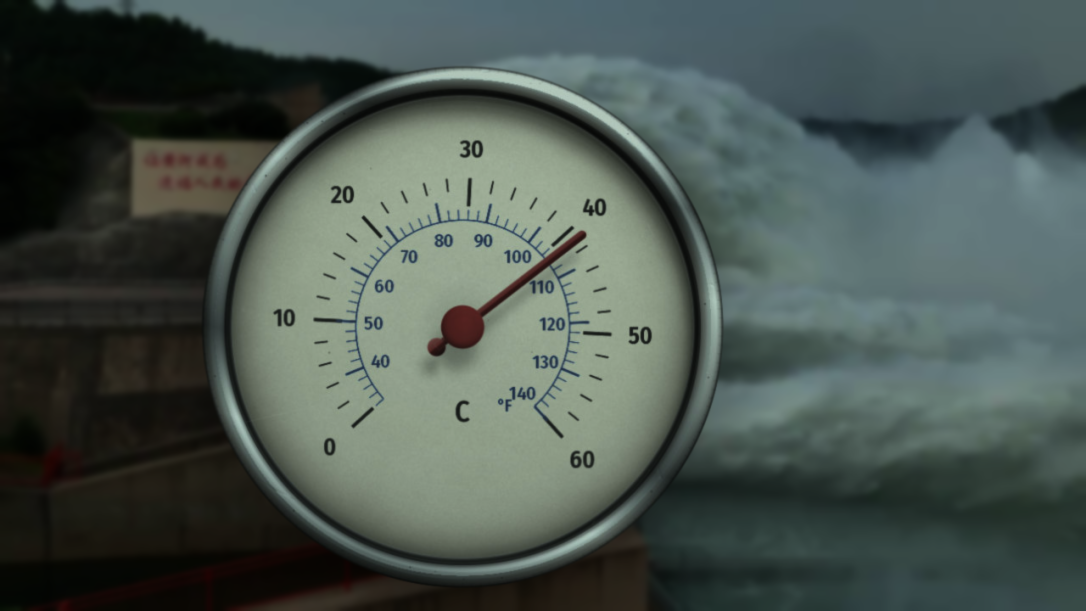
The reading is 41 (°C)
